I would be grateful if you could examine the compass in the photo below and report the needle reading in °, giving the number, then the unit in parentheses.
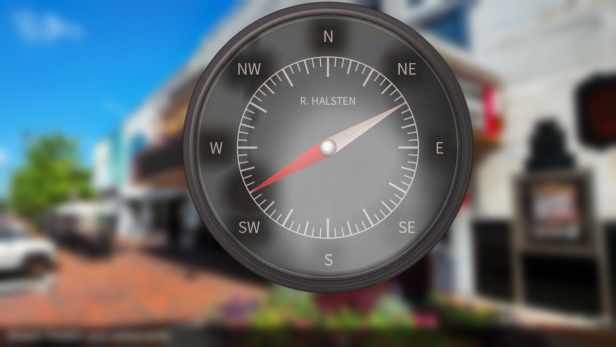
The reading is 240 (°)
